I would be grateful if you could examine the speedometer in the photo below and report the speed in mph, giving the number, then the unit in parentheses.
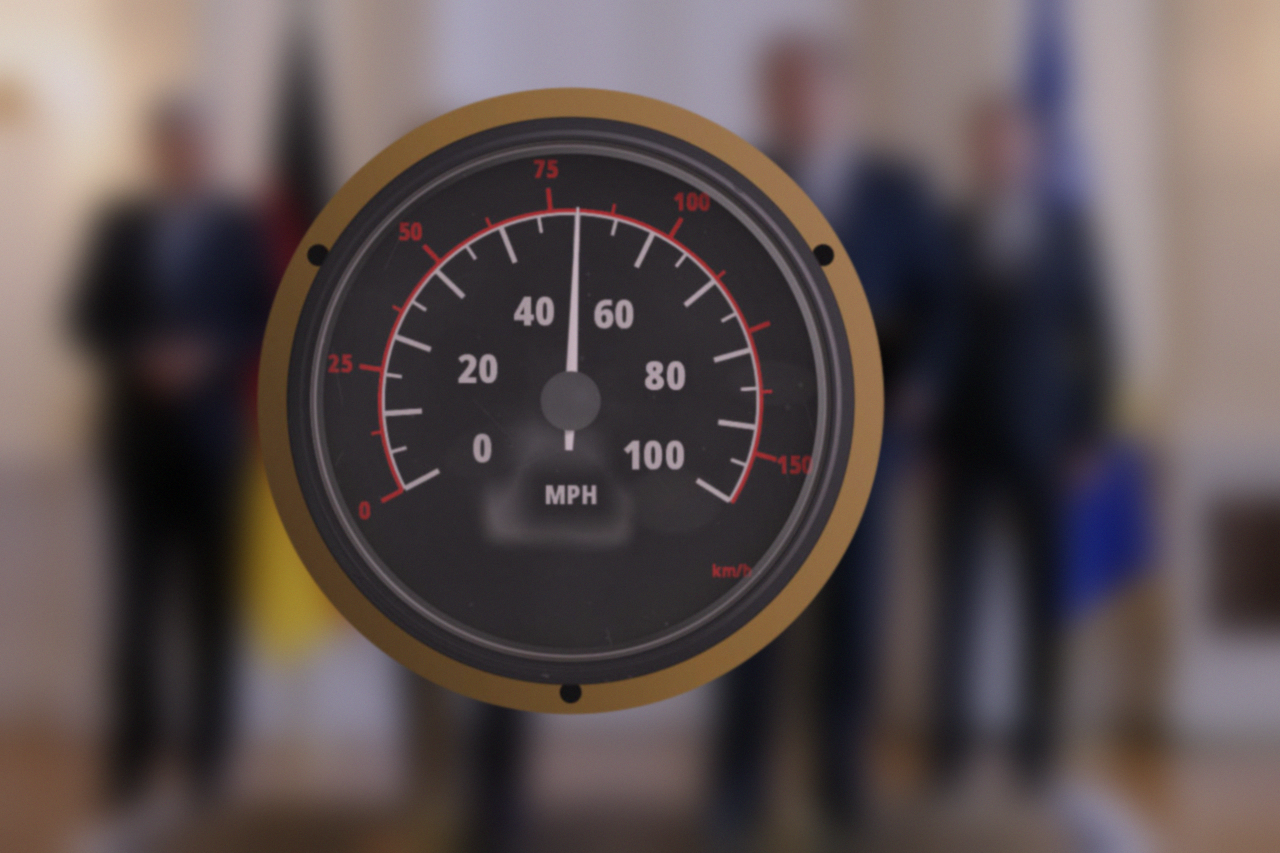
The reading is 50 (mph)
